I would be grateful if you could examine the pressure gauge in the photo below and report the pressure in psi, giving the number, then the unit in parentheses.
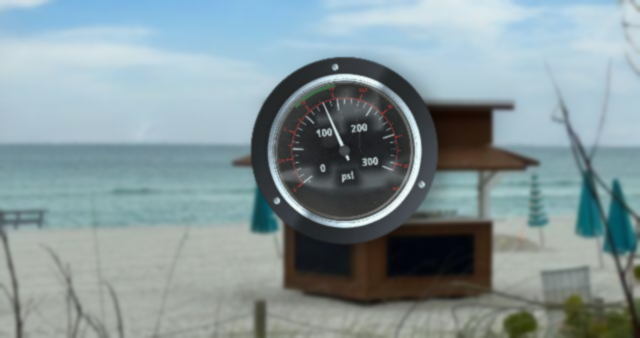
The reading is 130 (psi)
